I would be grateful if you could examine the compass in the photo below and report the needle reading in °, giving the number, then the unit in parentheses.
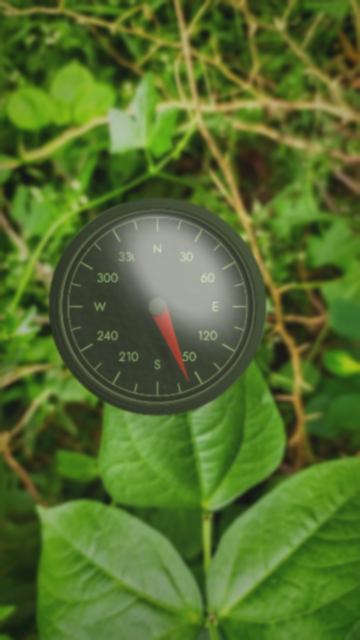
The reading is 157.5 (°)
